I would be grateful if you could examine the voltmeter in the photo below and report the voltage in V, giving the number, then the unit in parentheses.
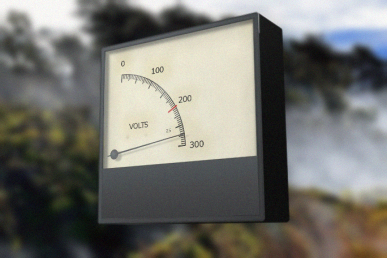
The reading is 275 (V)
